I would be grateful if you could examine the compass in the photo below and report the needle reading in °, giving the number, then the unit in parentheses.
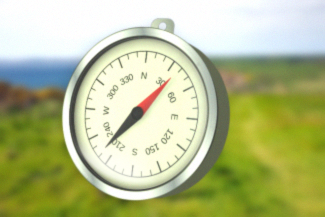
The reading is 40 (°)
